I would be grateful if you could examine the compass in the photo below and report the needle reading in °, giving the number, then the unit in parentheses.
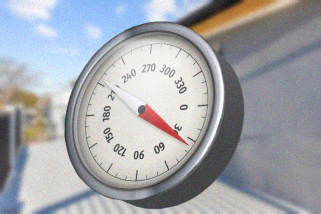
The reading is 35 (°)
